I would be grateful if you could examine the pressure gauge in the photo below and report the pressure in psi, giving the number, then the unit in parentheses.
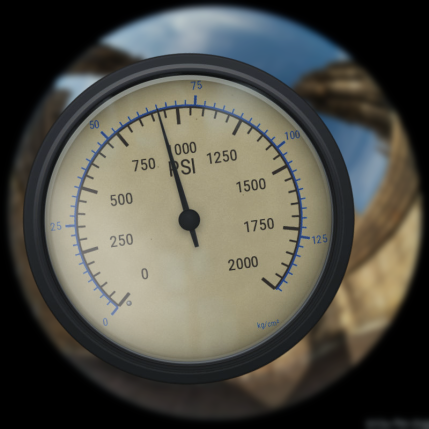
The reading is 925 (psi)
